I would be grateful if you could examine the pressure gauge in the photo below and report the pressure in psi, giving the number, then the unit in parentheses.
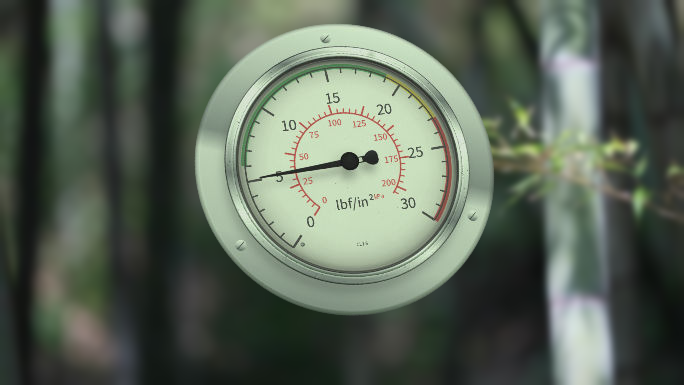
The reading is 5 (psi)
